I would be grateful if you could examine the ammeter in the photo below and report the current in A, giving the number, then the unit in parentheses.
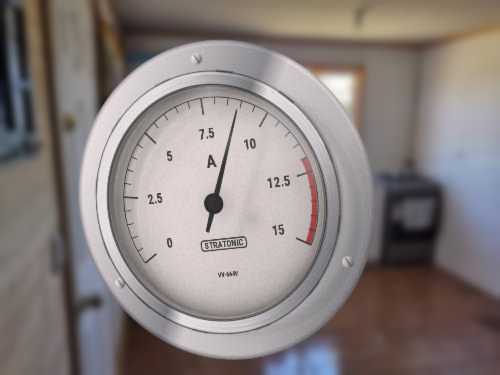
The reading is 9 (A)
